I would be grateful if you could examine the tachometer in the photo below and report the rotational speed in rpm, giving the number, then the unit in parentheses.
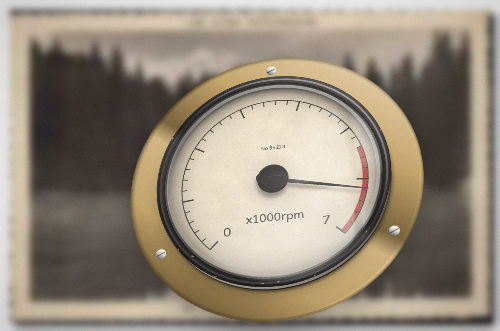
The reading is 6200 (rpm)
